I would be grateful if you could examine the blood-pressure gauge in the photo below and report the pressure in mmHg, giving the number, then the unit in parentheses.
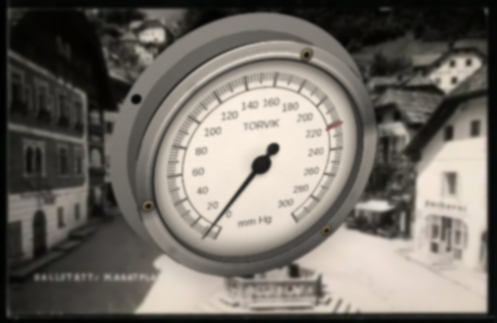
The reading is 10 (mmHg)
